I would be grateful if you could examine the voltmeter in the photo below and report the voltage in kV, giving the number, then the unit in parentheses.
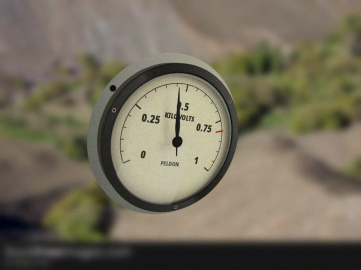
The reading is 0.45 (kV)
